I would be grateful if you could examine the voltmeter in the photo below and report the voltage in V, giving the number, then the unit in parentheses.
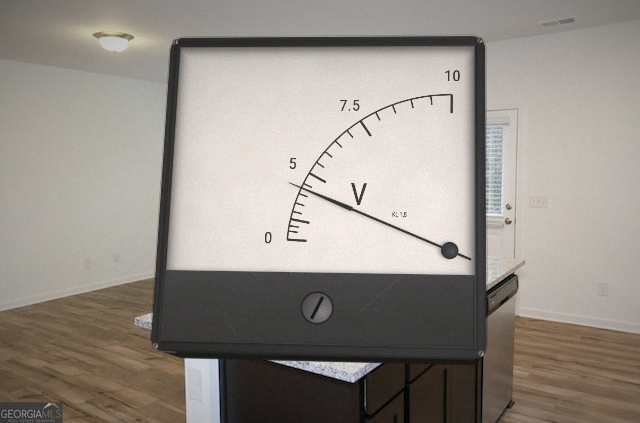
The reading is 4.25 (V)
